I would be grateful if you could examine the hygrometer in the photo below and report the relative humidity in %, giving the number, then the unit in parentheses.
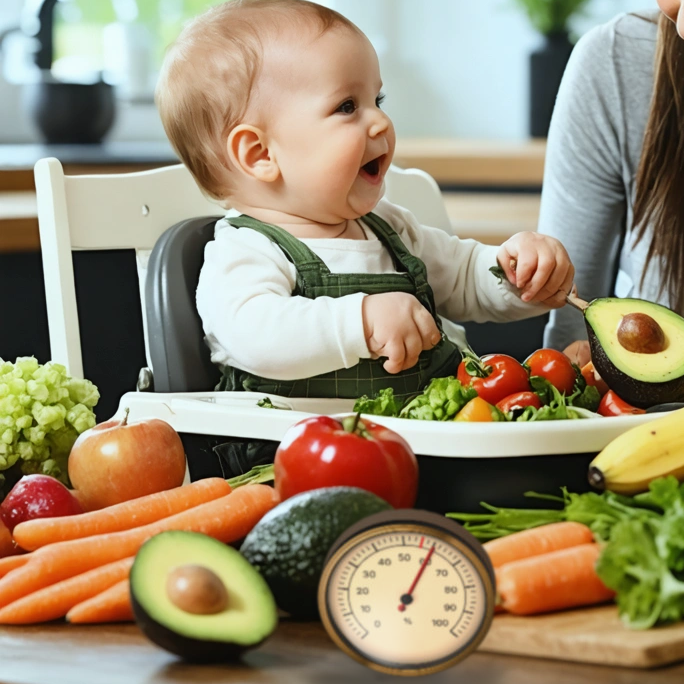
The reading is 60 (%)
